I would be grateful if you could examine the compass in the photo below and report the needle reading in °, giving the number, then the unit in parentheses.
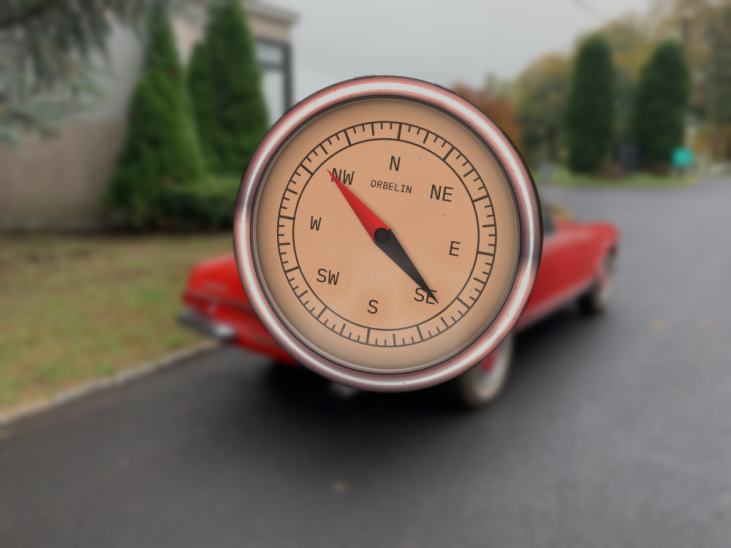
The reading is 310 (°)
